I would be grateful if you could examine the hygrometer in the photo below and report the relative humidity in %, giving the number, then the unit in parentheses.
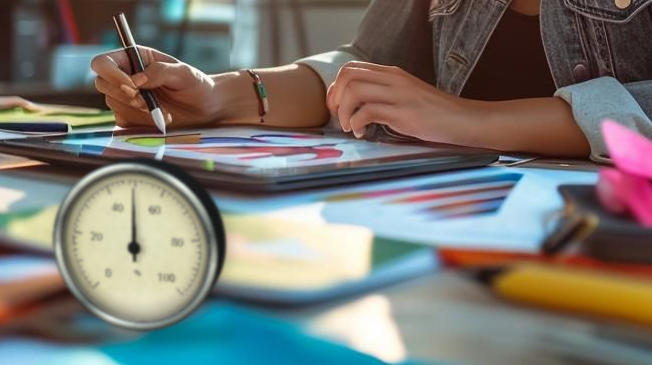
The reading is 50 (%)
